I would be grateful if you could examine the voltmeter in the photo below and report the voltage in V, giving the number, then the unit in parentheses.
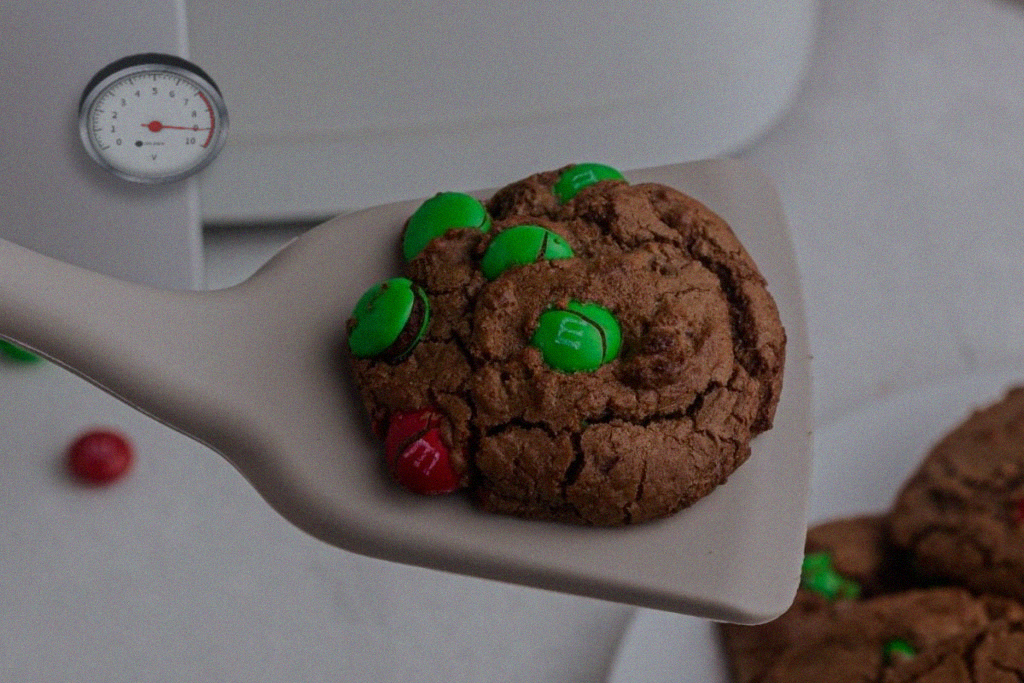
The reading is 9 (V)
